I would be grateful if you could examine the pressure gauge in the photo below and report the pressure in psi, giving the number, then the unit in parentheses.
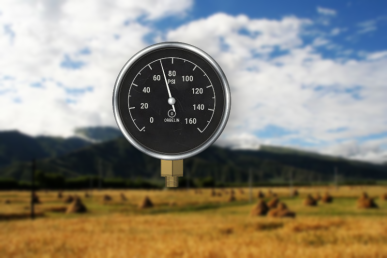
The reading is 70 (psi)
